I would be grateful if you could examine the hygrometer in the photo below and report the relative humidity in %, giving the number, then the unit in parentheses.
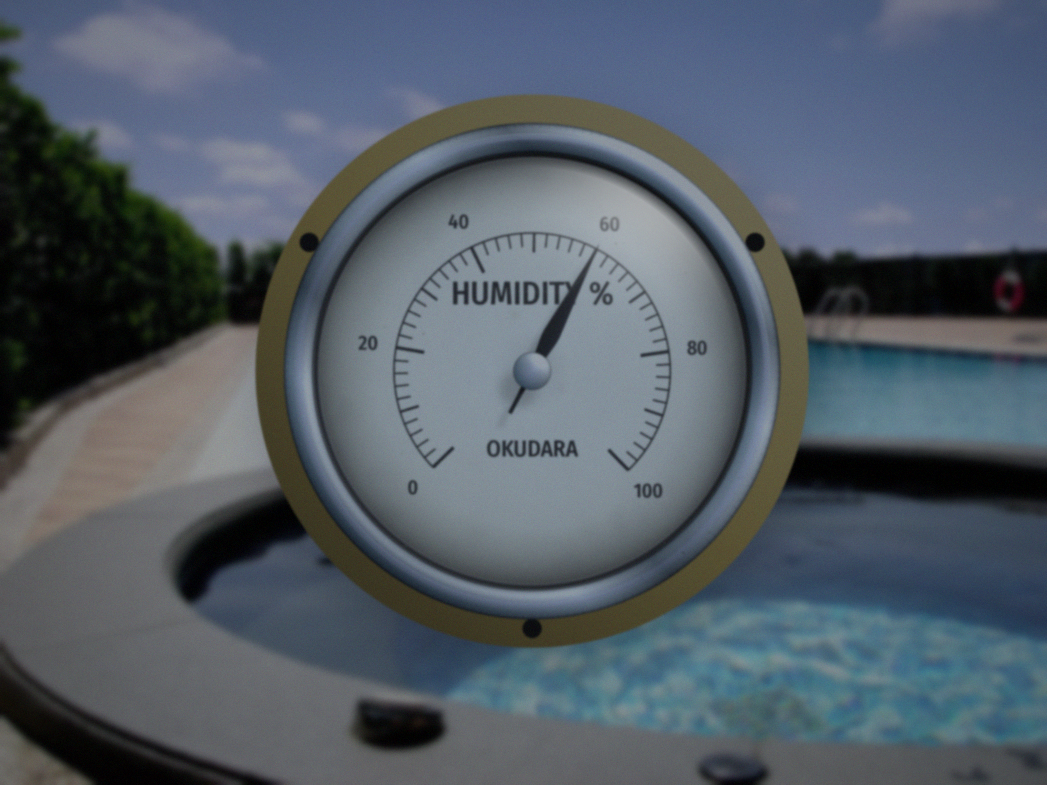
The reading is 60 (%)
